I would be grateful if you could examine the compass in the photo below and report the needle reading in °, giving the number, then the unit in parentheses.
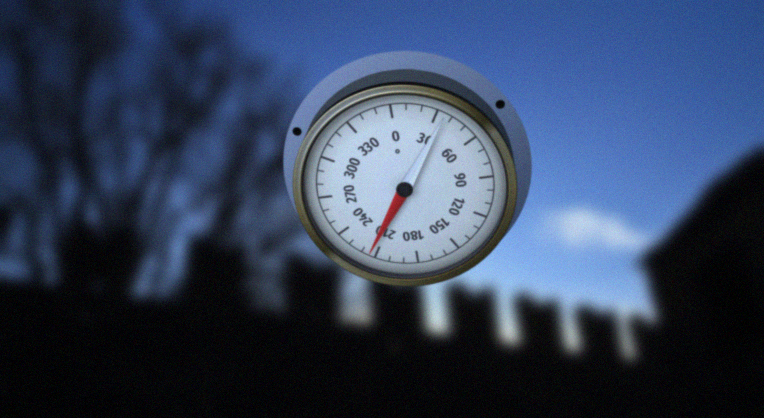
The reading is 215 (°)
